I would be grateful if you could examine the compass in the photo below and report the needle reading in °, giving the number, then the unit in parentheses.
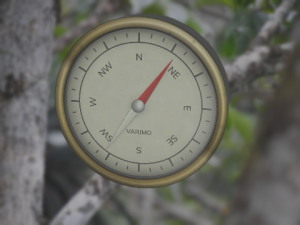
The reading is 35 (°)
